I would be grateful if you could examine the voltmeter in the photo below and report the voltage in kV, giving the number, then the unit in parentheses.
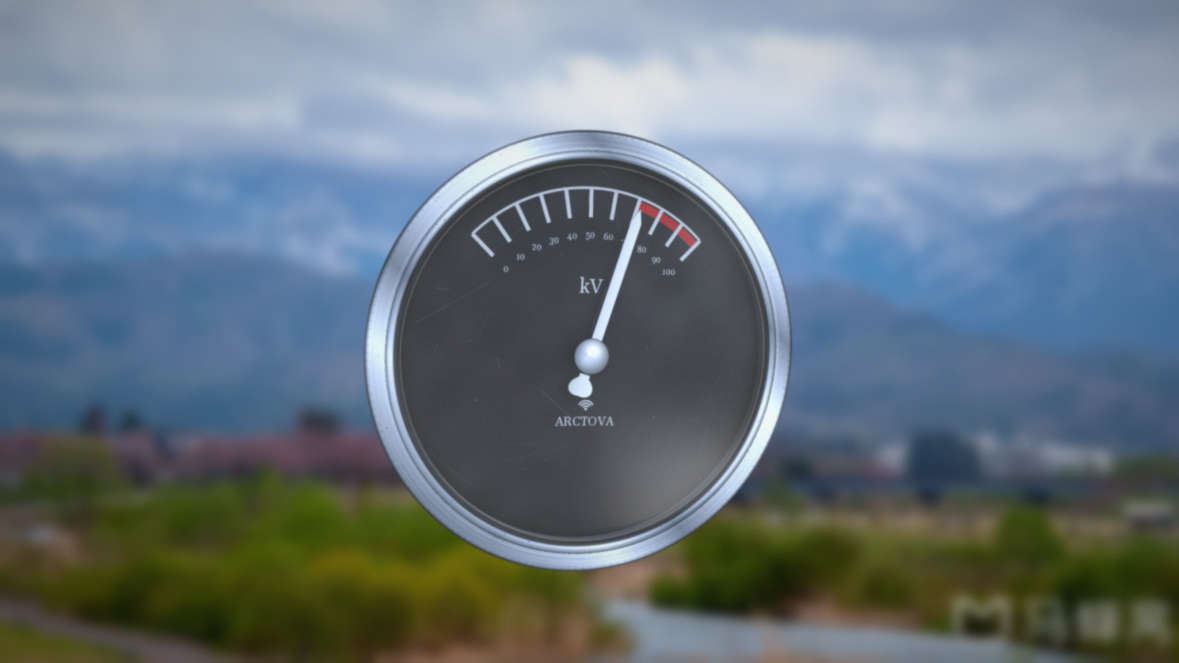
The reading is 70 (kV)
